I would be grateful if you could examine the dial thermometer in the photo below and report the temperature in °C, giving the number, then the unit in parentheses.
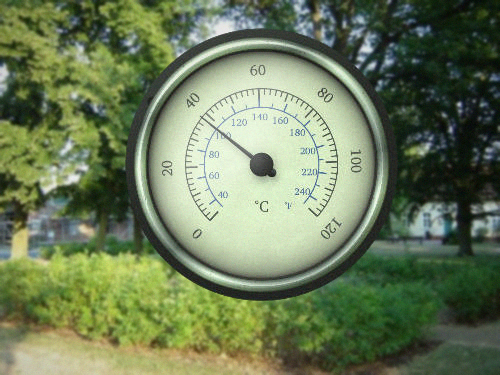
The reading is 38 (°C)
